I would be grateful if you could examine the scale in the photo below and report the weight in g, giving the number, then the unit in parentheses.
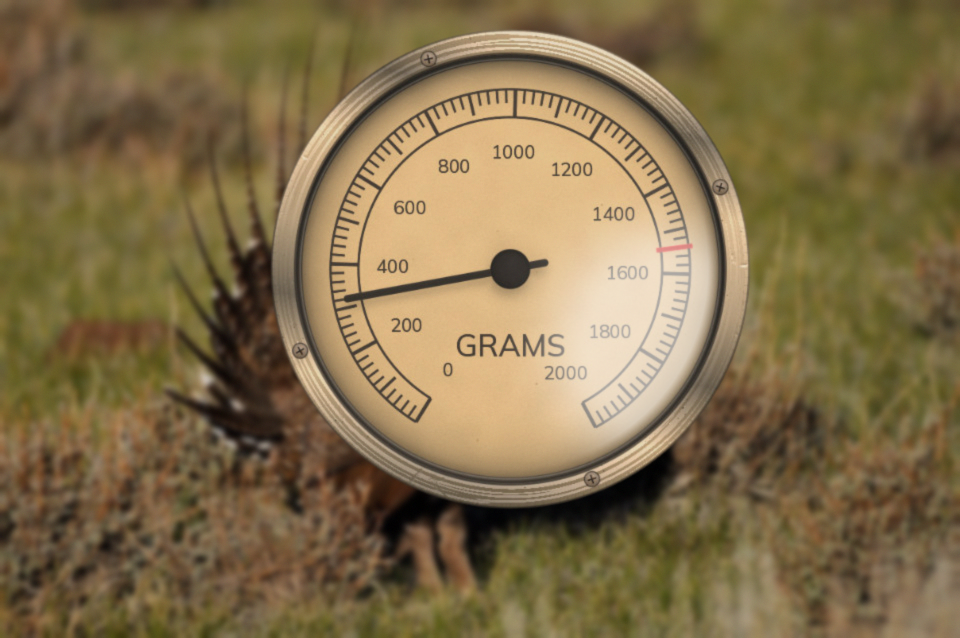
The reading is 320 (g)
